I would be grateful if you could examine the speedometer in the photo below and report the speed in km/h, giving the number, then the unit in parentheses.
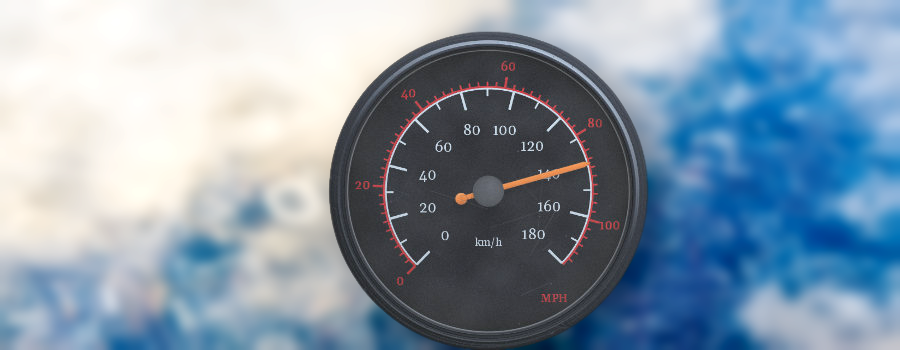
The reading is 140 (km/h)
